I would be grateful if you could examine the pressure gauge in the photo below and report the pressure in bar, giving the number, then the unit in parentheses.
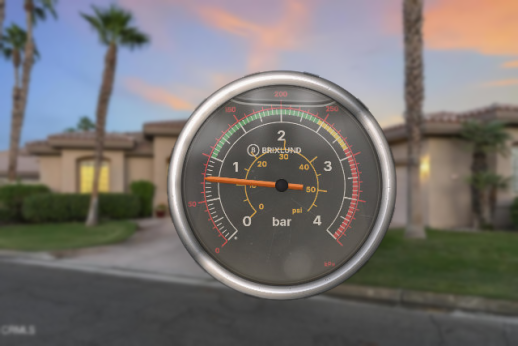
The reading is 0.75 (bar)
